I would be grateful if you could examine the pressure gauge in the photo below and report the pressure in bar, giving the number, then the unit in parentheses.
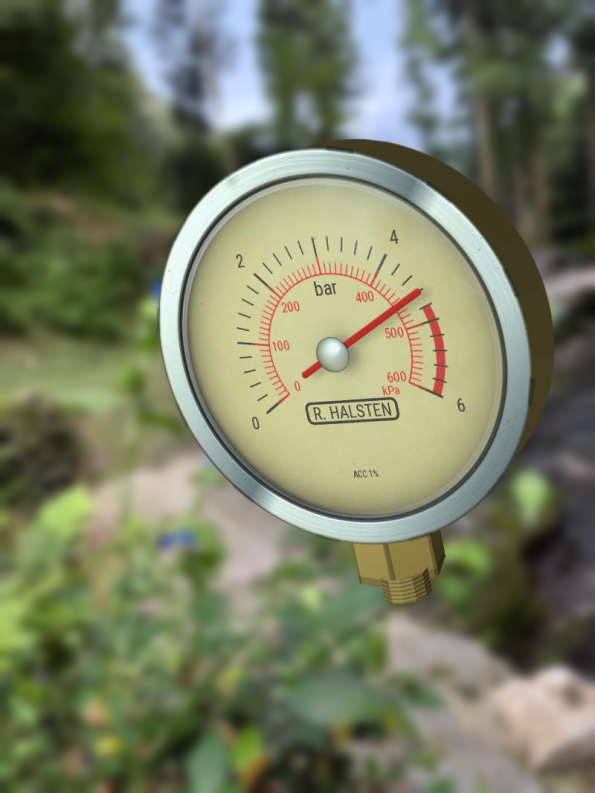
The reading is 4.6 (bar)
